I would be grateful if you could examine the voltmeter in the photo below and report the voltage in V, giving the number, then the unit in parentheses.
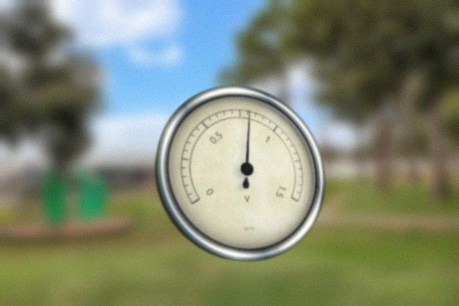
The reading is 0.8 (V)
